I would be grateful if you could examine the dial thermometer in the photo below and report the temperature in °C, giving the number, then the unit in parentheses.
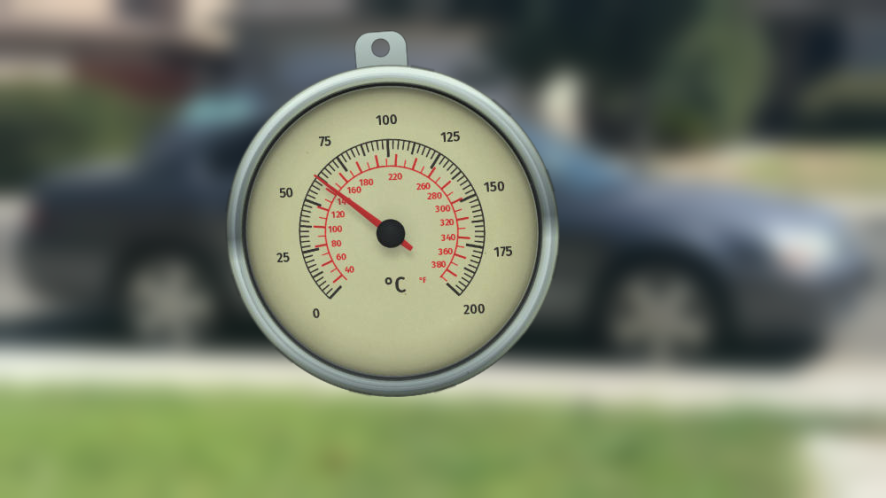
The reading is 62.5 (°C)
